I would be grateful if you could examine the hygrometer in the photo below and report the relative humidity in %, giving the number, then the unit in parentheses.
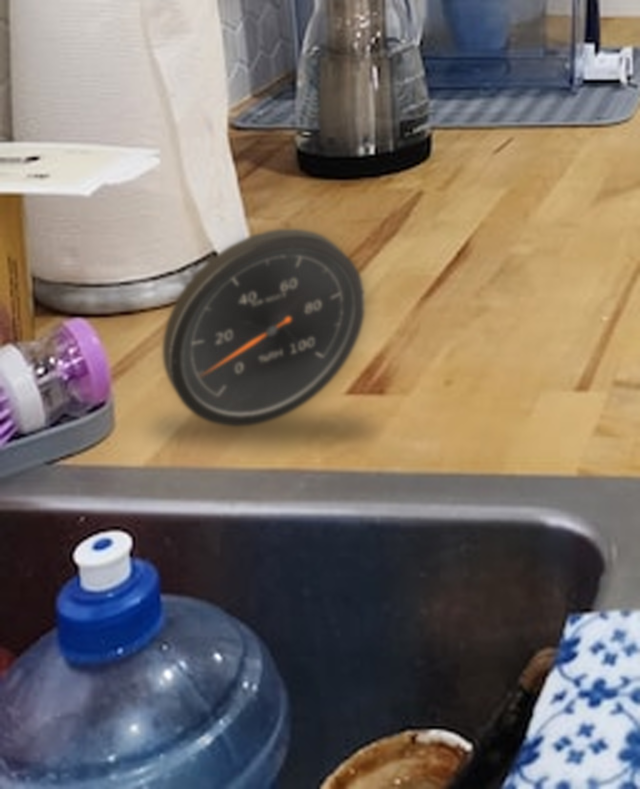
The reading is 10 (%)
